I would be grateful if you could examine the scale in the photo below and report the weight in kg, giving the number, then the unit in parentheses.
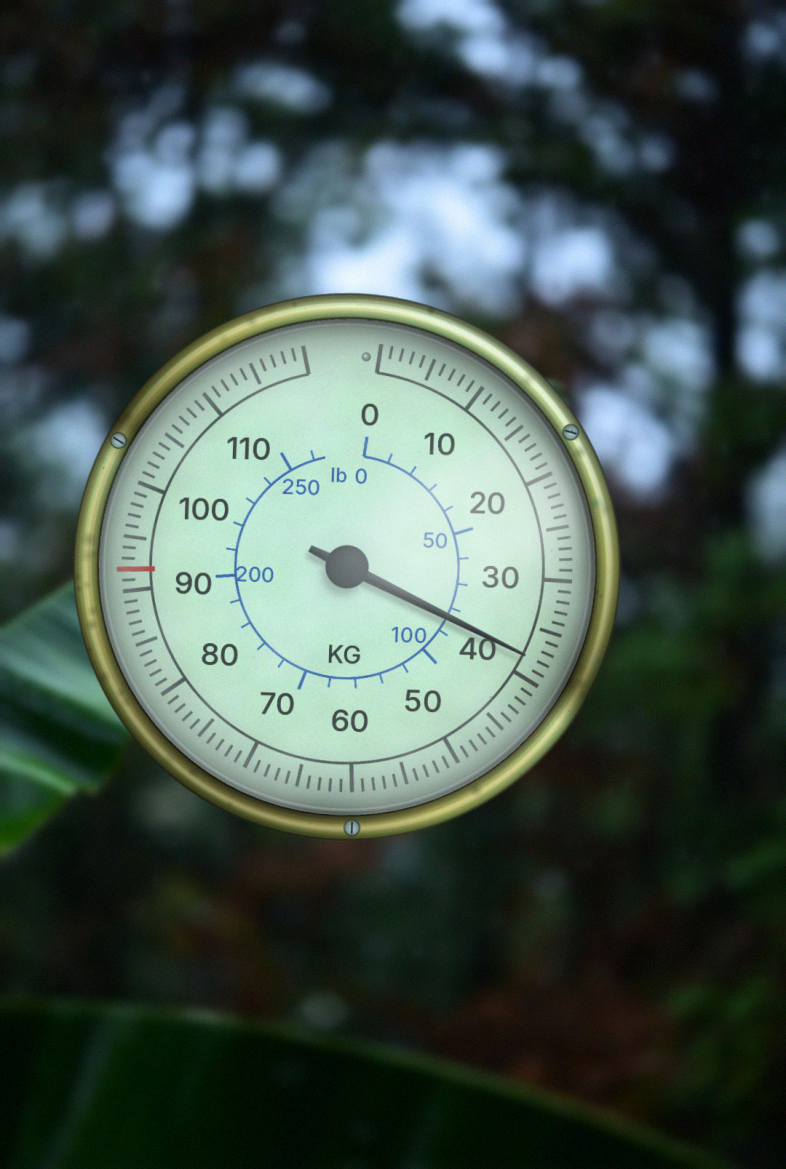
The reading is 38 (kg)
